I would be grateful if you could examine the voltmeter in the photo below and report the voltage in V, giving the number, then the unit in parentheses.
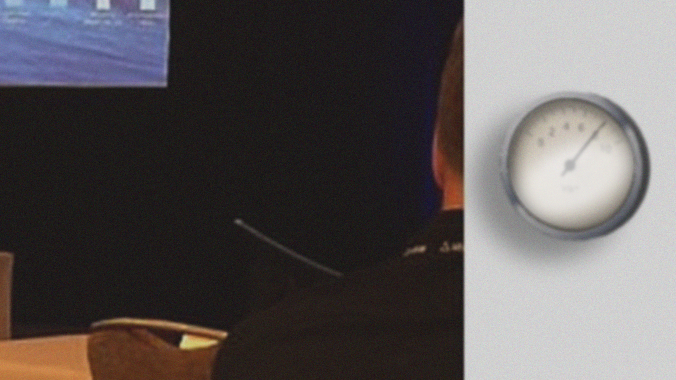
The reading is 8 (V)
